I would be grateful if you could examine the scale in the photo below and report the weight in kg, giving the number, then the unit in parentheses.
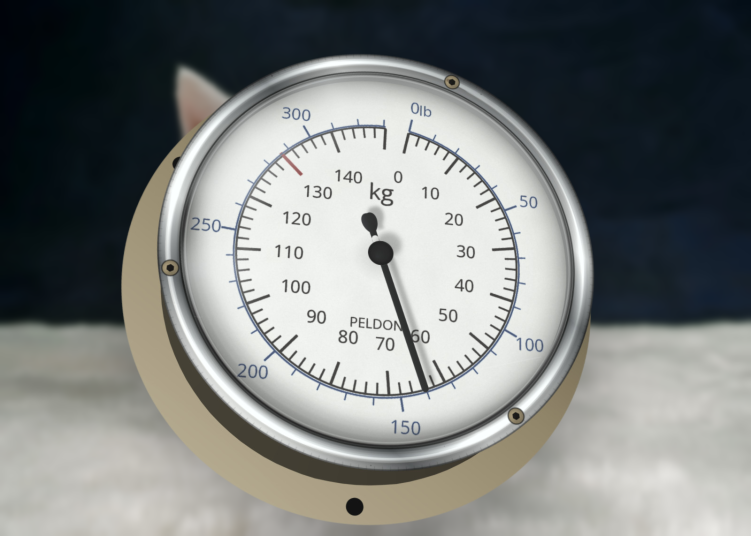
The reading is 64 (kg)
